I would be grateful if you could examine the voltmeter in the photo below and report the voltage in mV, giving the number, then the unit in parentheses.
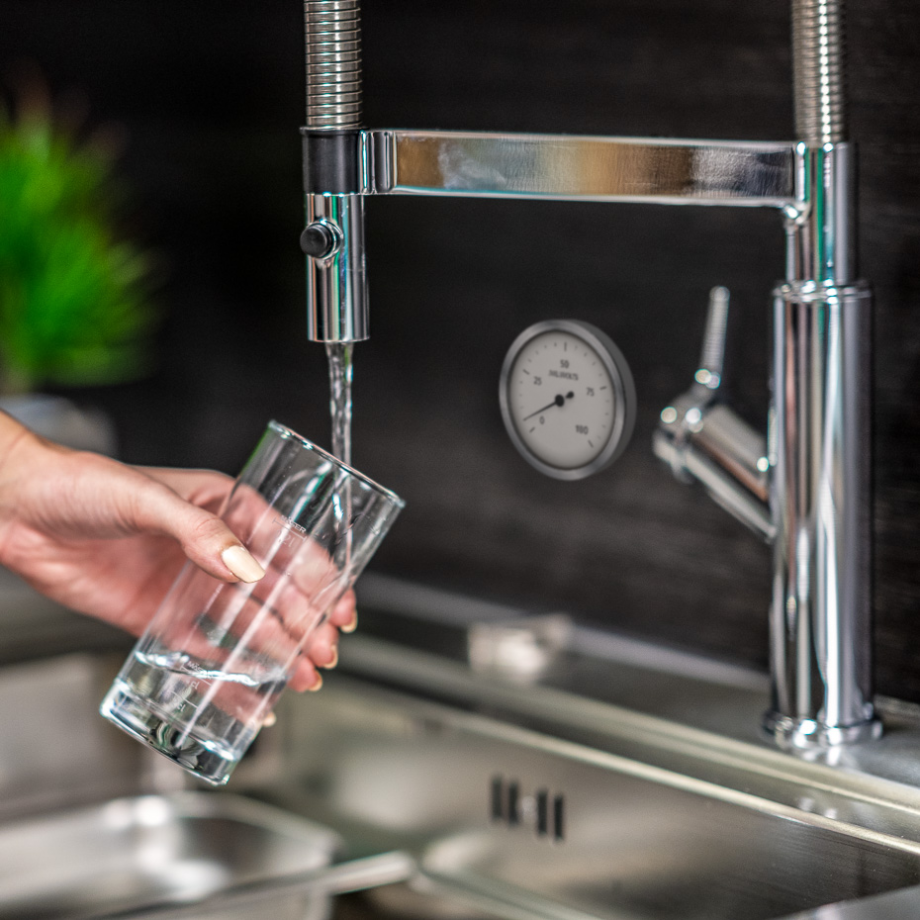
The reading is 5 (mV)
